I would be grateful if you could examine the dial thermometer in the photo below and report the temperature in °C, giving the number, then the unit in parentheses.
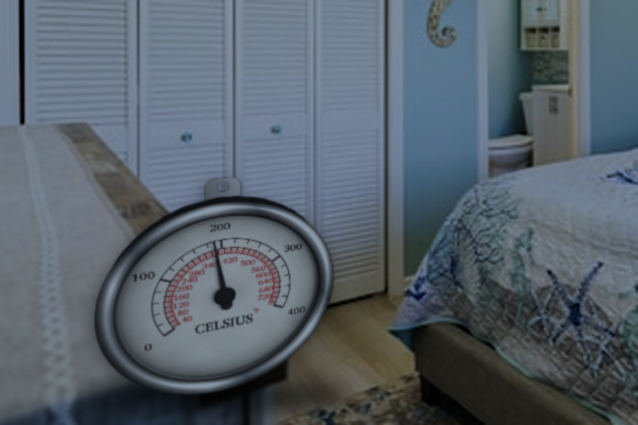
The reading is 190 (°C)
